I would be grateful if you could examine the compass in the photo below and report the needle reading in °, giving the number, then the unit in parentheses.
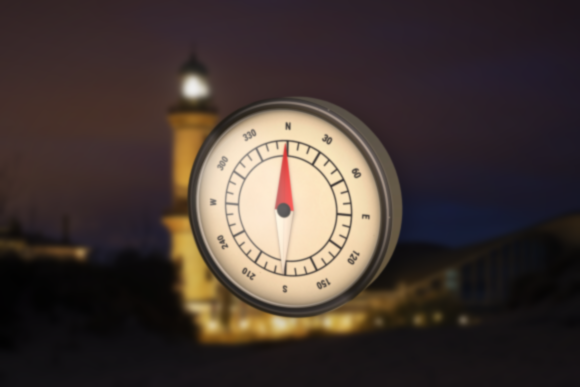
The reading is 0 (°)
